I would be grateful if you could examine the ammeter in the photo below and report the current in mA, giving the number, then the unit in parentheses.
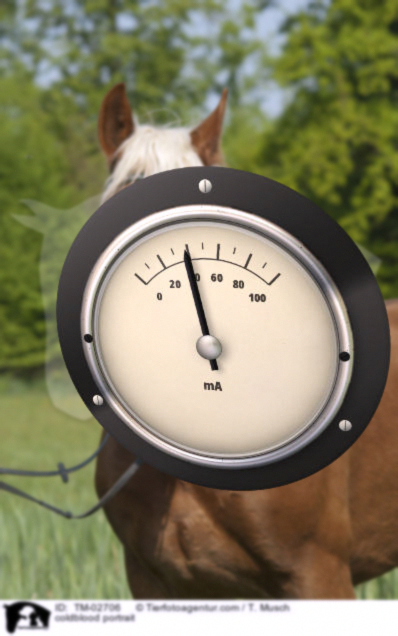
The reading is 40 (mA)
